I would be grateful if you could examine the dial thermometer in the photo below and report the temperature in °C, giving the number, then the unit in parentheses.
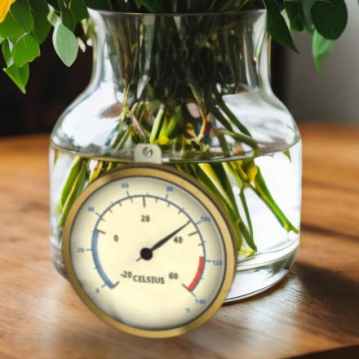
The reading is 36 (°C)
